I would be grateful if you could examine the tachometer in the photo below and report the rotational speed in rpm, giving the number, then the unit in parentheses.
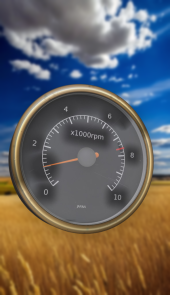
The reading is 1000 (rpm)
